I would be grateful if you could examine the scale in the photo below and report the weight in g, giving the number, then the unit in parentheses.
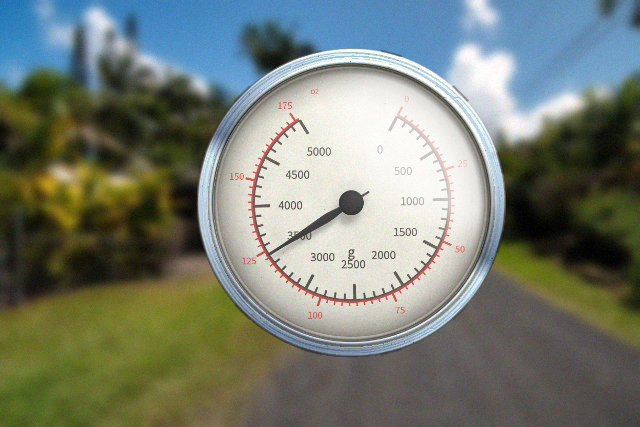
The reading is 3500 (g)
